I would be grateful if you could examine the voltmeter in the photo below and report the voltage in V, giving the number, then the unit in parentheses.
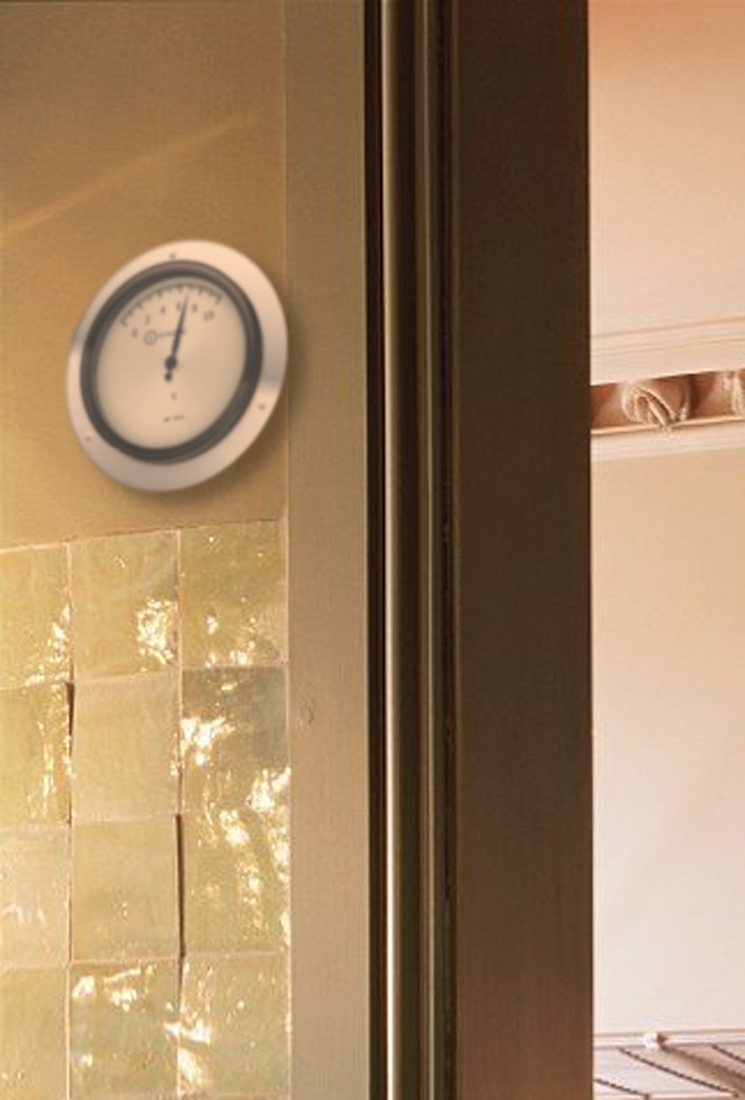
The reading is 7 (V)
